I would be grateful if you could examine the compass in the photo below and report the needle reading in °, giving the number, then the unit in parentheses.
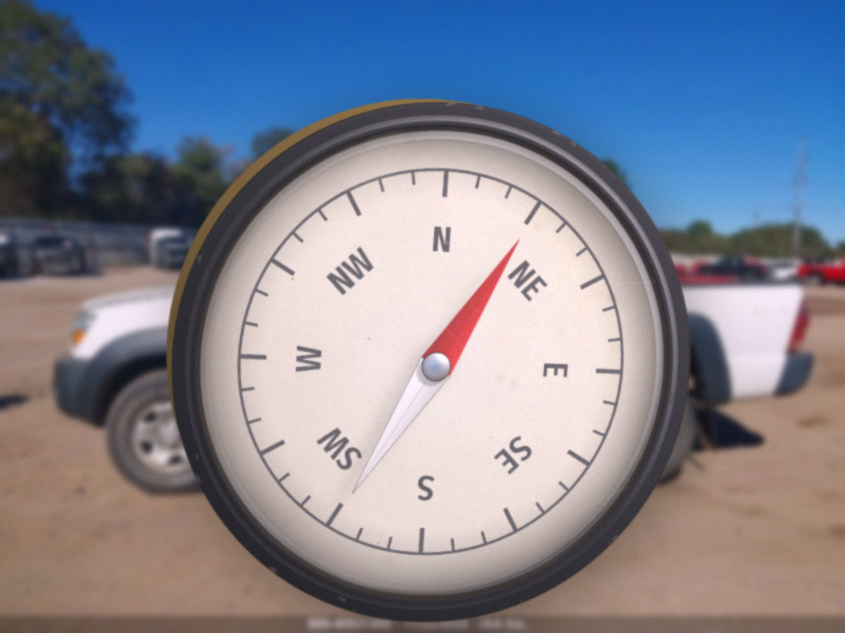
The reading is 30 (°)
